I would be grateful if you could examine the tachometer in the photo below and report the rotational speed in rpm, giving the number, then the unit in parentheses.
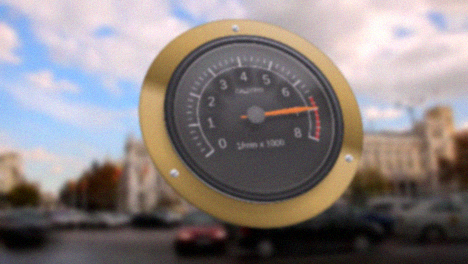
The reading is 7000 (rpm)
